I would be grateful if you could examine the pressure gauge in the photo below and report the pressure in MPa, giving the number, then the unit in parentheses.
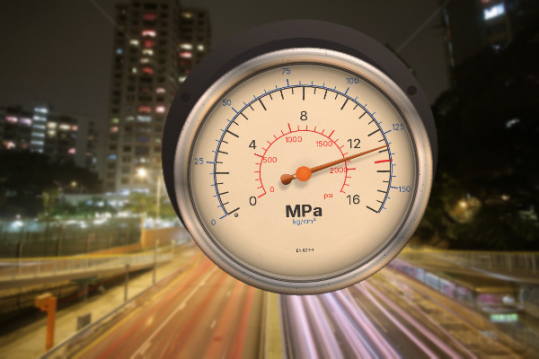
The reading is 12.75 (MPa)
